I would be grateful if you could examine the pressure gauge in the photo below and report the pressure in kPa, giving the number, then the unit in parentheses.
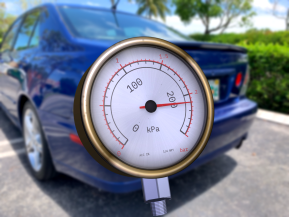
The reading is 210 (kPa)
